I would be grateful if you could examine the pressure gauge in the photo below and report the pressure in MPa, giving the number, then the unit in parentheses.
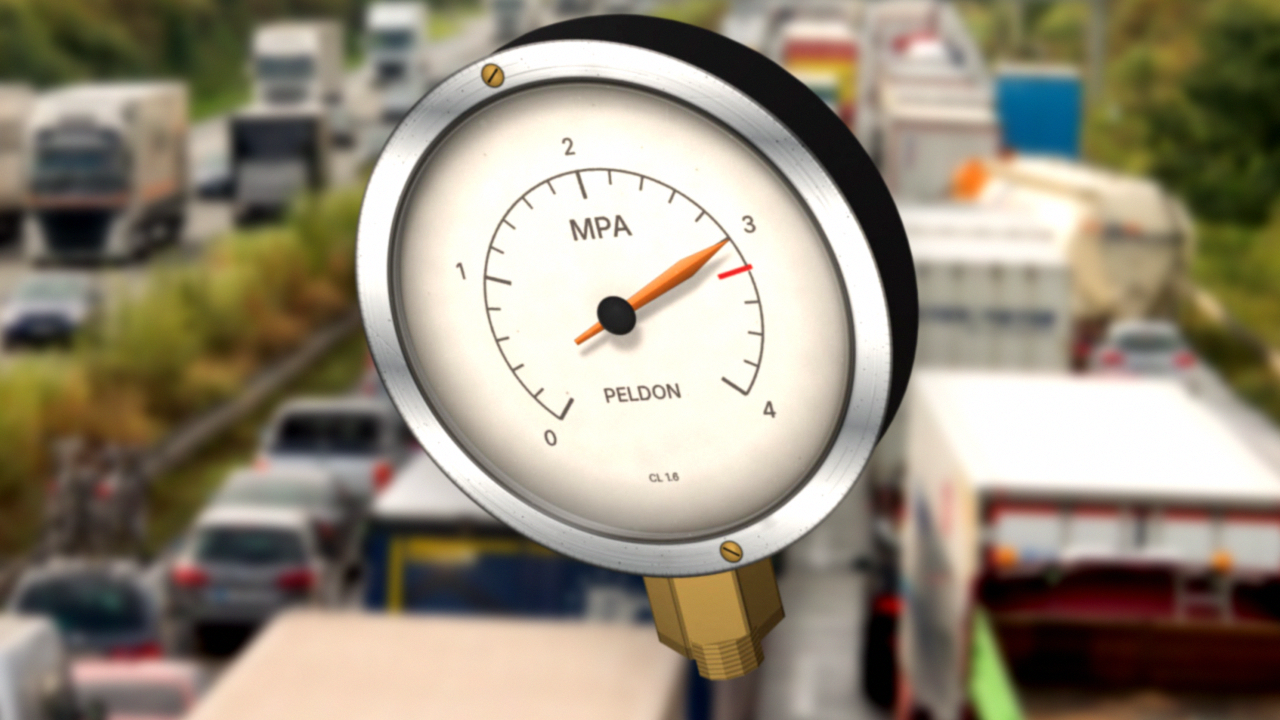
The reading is 3 (MPa)
